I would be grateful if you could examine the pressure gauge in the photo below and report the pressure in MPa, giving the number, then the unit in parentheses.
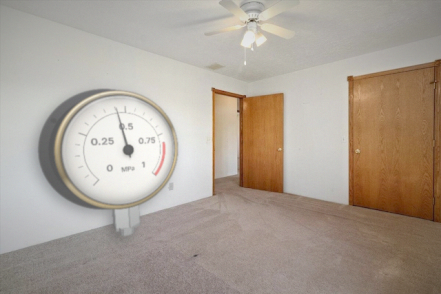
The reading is 0.45 (MPa)
